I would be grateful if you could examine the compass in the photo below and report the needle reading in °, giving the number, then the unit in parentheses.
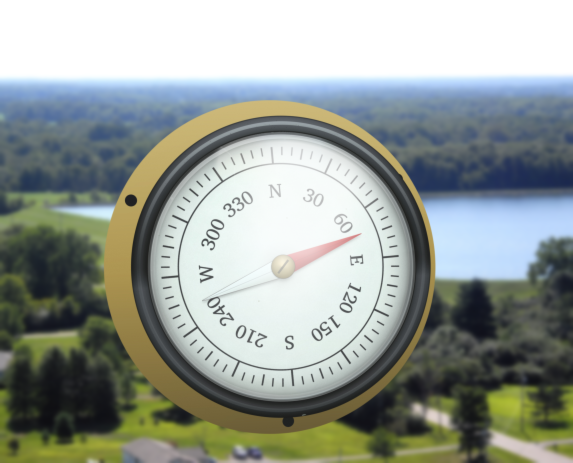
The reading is 72.5 (°)
